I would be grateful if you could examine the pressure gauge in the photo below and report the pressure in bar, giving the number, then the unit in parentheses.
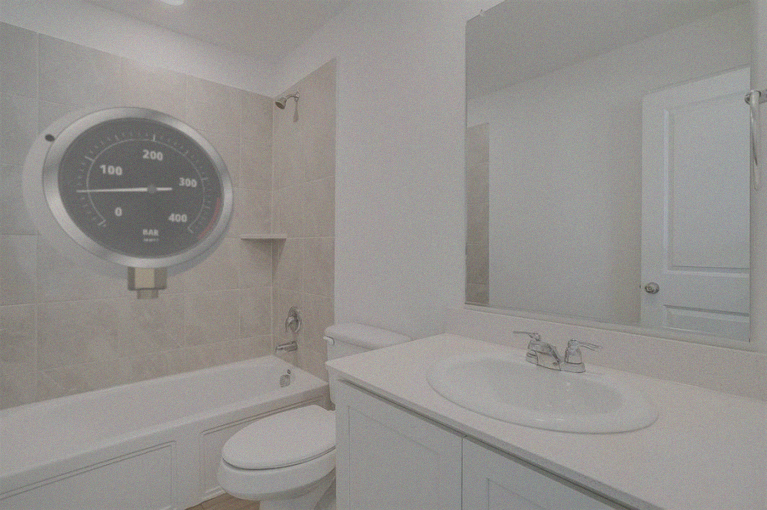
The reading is 50 (bar)
